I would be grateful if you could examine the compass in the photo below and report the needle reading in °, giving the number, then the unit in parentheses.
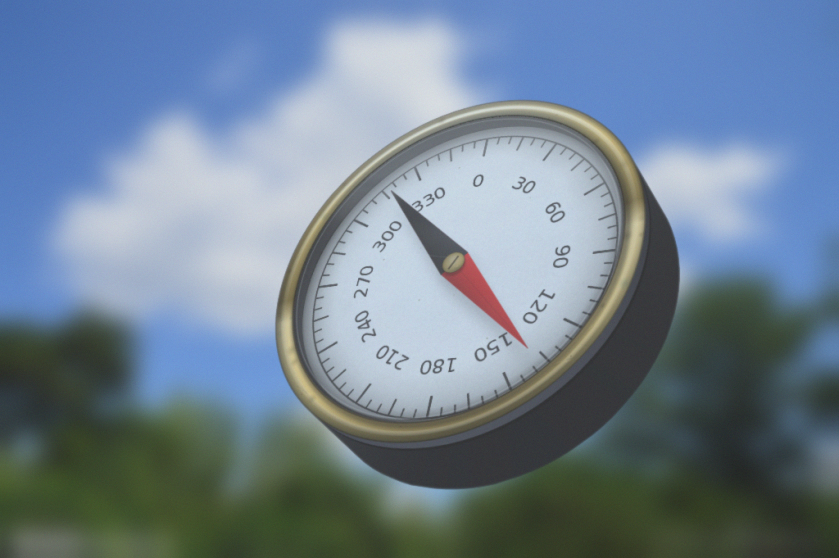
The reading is 137.5 (°)
